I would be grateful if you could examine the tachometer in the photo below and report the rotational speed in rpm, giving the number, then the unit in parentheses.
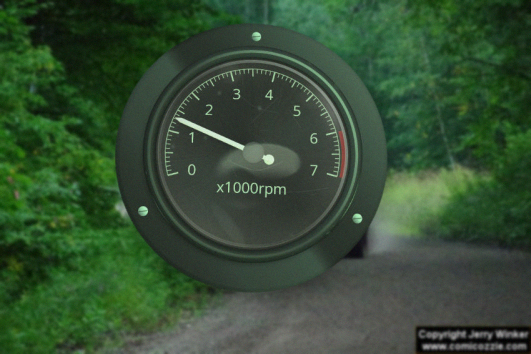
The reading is 1300 (rpm)
